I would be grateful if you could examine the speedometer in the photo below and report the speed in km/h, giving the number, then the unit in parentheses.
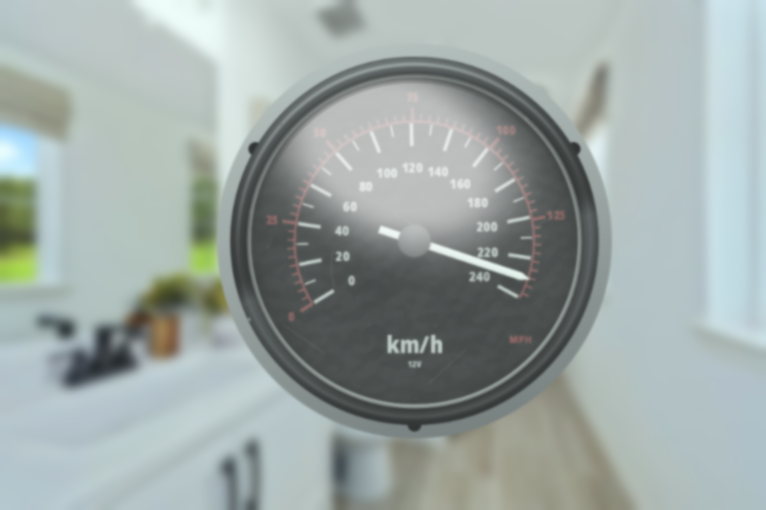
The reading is 230 (km/h)
